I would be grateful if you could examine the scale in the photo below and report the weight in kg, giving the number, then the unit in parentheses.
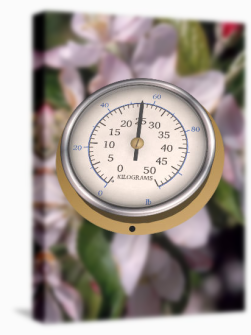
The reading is 25 (kg)
